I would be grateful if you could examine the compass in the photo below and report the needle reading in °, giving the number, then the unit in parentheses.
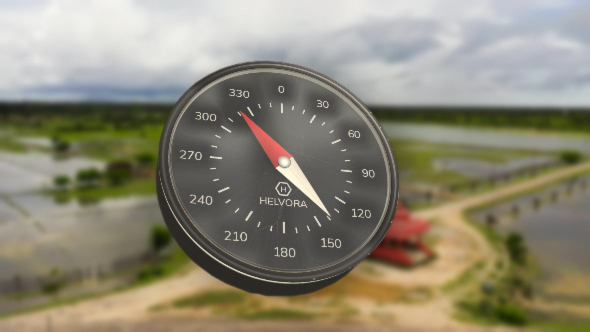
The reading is 320 (°)
